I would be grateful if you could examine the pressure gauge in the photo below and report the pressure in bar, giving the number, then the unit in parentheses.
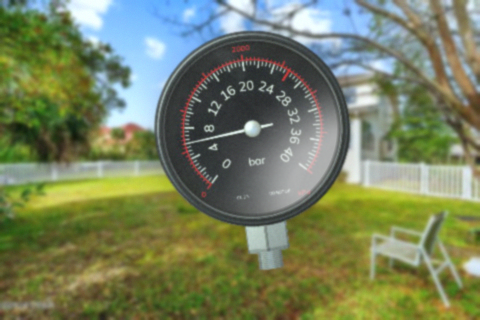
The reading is 6 (bar)
